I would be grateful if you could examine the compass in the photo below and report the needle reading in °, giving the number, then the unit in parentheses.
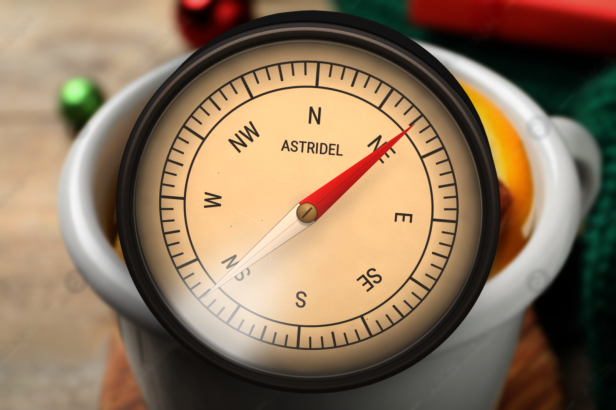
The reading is 45 (°)
